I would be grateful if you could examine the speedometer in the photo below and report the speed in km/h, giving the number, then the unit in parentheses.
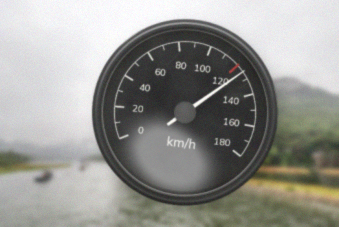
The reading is 125 (km/h)
